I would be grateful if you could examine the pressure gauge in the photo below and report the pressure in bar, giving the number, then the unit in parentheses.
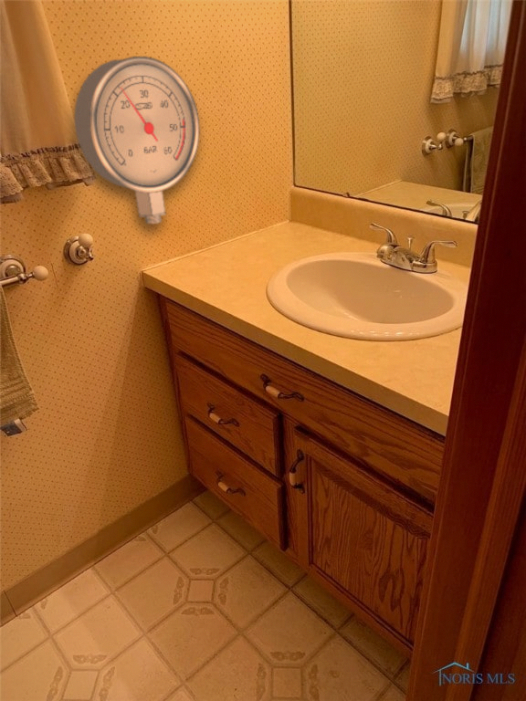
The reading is 22 (bar)
